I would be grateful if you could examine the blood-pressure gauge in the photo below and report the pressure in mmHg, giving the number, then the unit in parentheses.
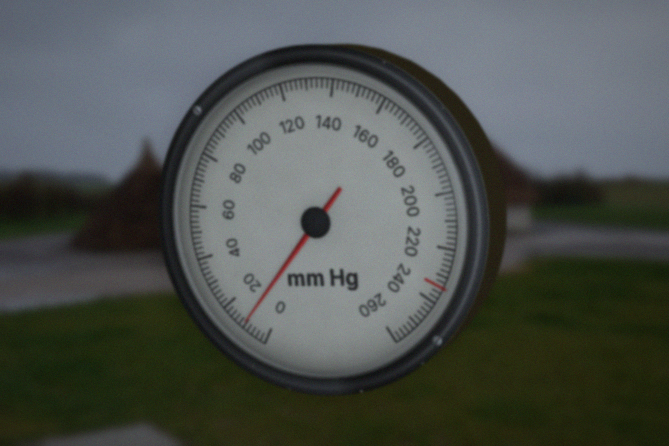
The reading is 10 (mmHg)
